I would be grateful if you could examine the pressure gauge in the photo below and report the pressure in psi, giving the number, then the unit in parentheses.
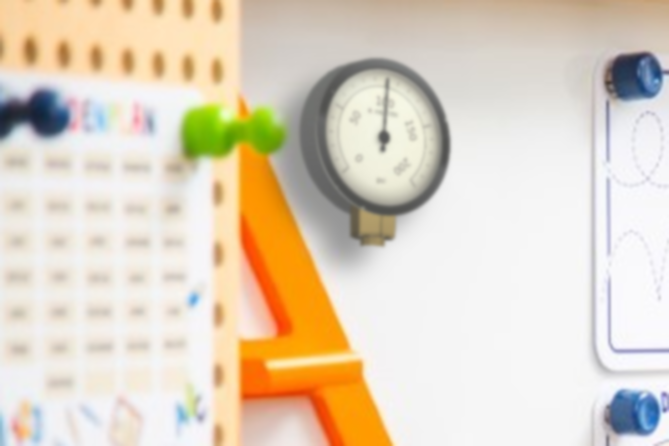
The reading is 100 (psi)
